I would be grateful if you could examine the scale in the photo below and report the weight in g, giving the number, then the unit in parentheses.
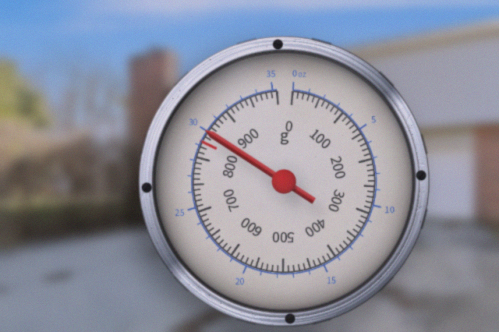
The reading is 850 (g)
